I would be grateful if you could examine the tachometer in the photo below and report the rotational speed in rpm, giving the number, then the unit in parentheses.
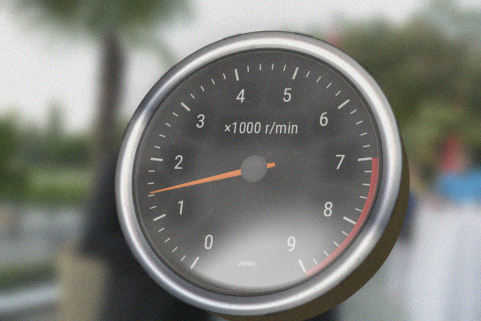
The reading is 1400 (rpm)
